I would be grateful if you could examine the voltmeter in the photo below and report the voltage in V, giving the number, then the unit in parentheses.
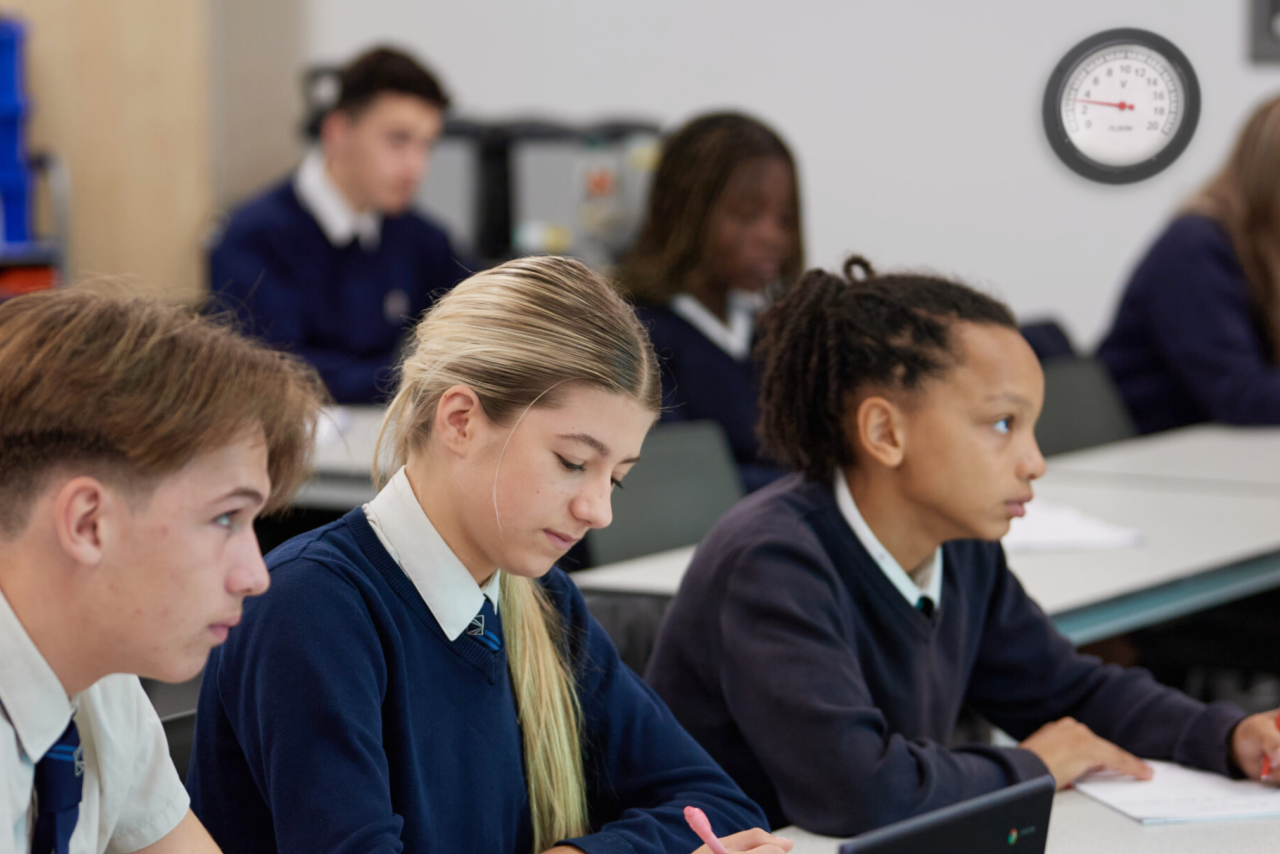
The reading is 3 (V)
